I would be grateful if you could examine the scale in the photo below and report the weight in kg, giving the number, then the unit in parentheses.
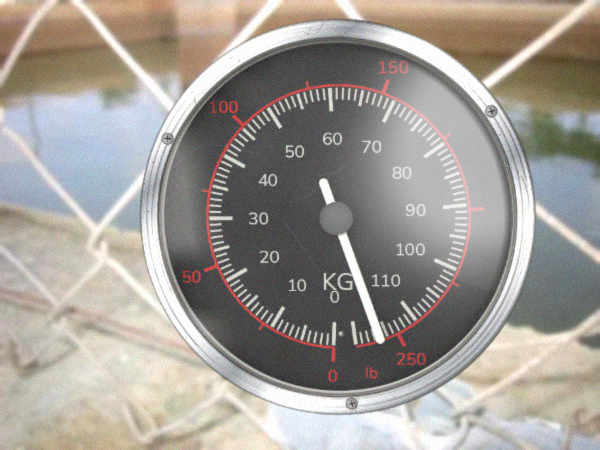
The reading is 116 (kg)
